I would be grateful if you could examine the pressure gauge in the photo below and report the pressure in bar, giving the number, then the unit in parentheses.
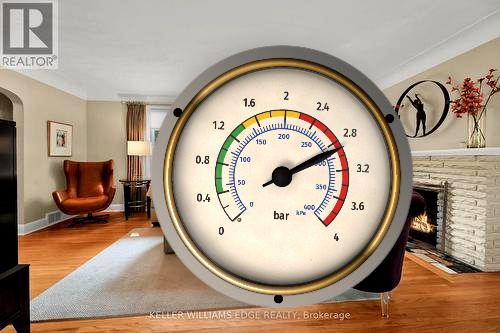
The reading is 2.9 (bar)
